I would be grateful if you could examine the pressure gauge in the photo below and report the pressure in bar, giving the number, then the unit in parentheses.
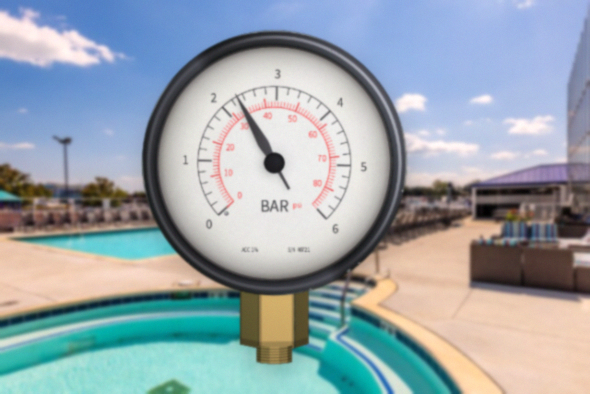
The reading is 2.3 (bar)
